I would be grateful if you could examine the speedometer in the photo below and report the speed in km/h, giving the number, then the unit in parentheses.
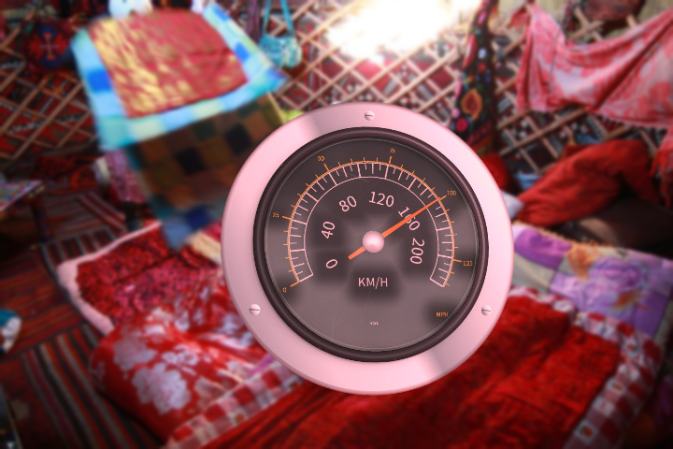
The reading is 160 (km/h)
